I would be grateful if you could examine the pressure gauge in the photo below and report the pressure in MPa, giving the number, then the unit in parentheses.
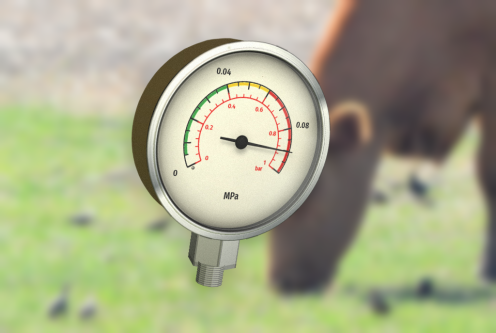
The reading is 0.09 (MPa)
